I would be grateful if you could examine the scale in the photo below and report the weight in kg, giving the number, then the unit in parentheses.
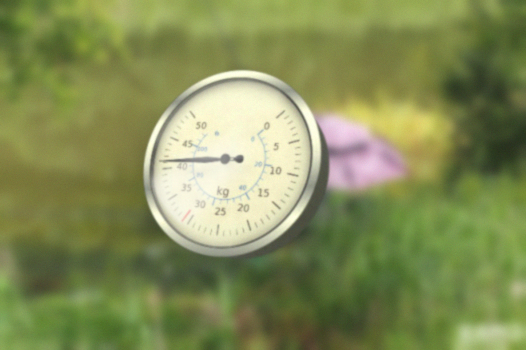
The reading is 41 (kg)
